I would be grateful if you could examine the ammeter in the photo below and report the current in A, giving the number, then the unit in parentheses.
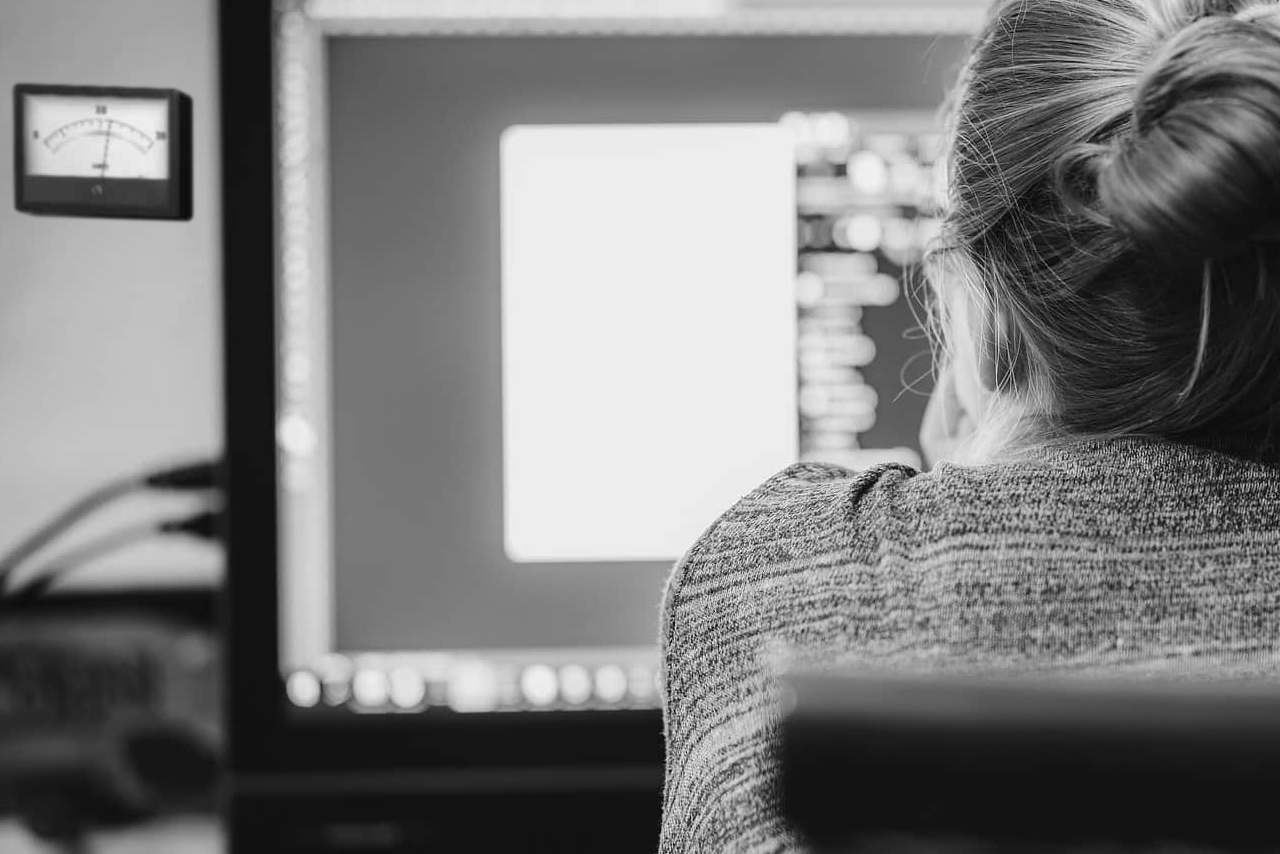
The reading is 22 (A)
